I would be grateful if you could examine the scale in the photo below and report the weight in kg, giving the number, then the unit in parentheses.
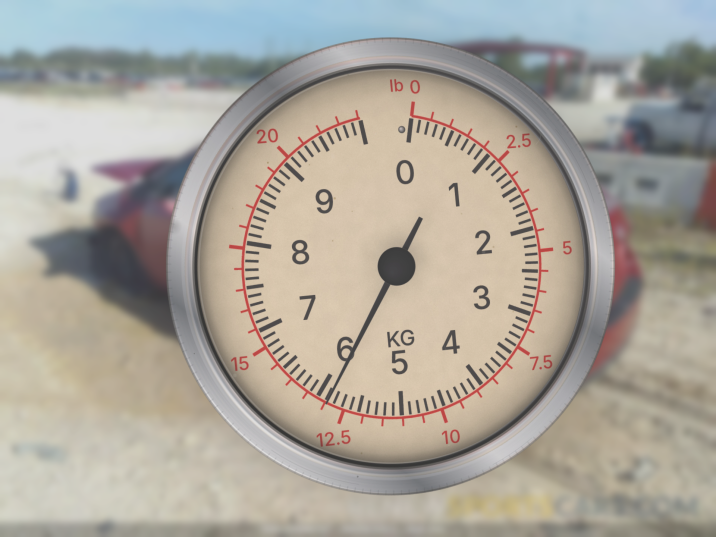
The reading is 5.9 (kg)
